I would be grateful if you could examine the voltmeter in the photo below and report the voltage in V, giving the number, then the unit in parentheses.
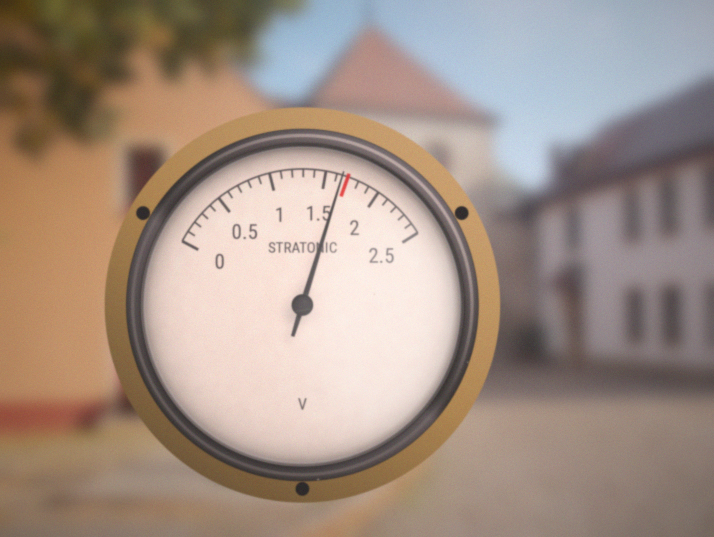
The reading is 1.65 (V)
